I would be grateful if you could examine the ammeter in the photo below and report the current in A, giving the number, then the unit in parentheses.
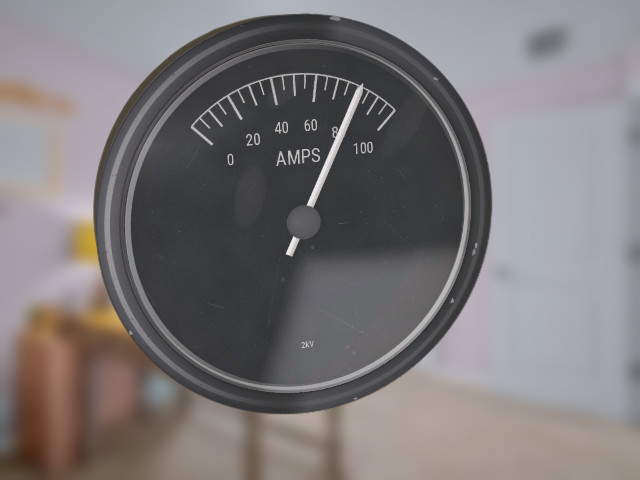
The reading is 80 (A)
